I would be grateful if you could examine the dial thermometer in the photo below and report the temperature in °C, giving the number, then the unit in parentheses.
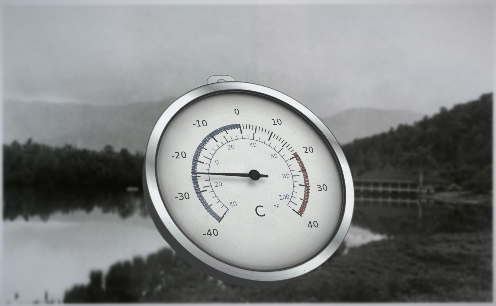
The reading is -25 (°C)
